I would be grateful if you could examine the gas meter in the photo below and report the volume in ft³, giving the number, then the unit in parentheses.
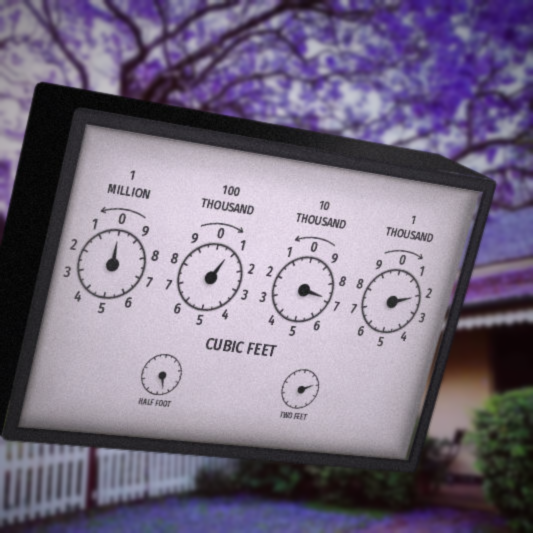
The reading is 7200 (ft³)
